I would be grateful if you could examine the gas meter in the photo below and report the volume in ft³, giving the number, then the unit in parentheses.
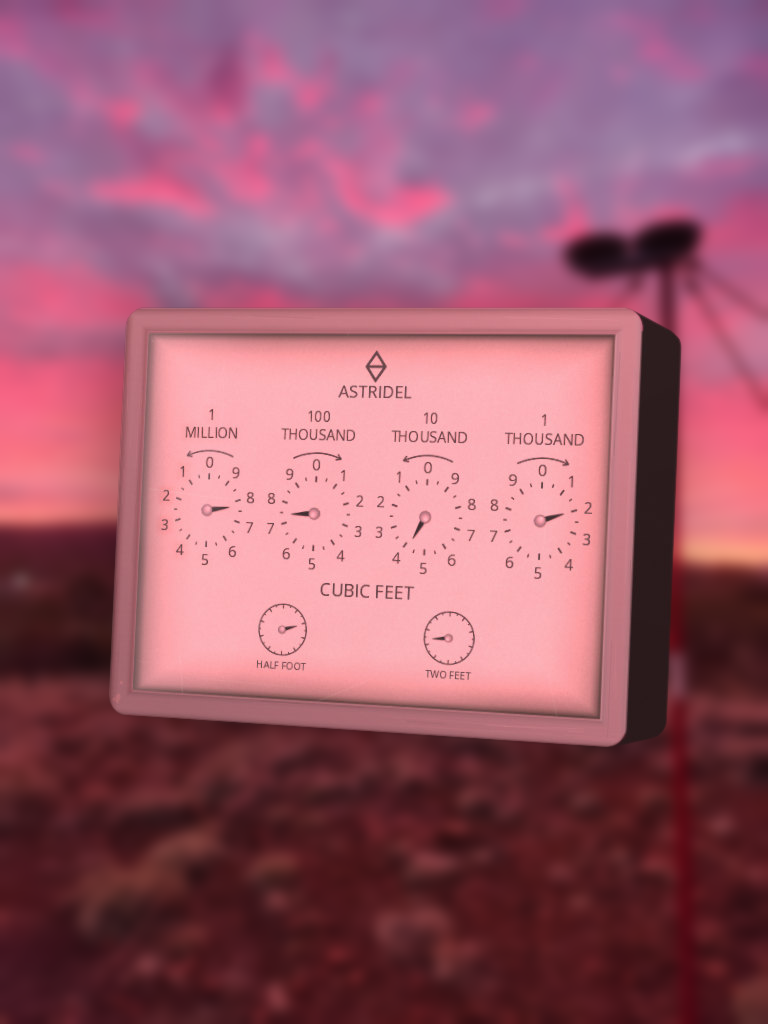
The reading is 774200 (ft³)
